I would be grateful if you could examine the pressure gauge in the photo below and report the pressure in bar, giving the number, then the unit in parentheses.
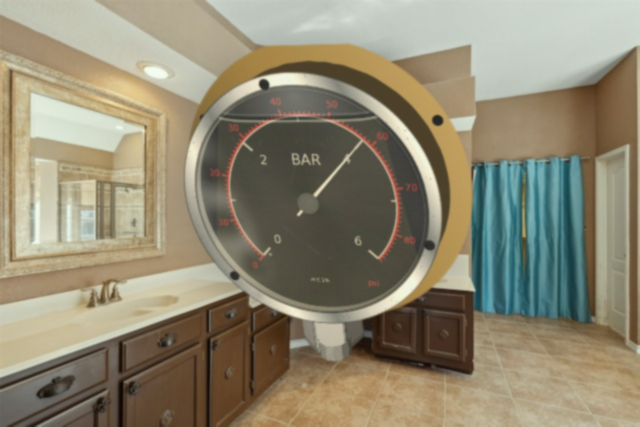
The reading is 4 (bar)
